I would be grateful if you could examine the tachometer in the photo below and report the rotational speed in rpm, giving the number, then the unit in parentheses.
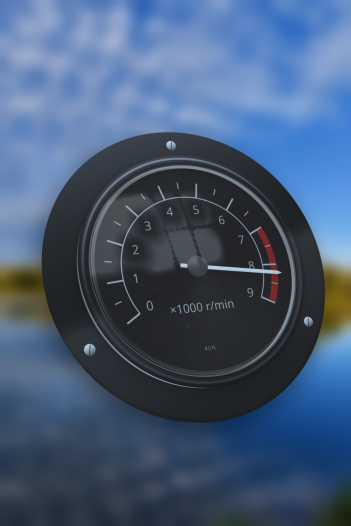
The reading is 8250 (rpm)
